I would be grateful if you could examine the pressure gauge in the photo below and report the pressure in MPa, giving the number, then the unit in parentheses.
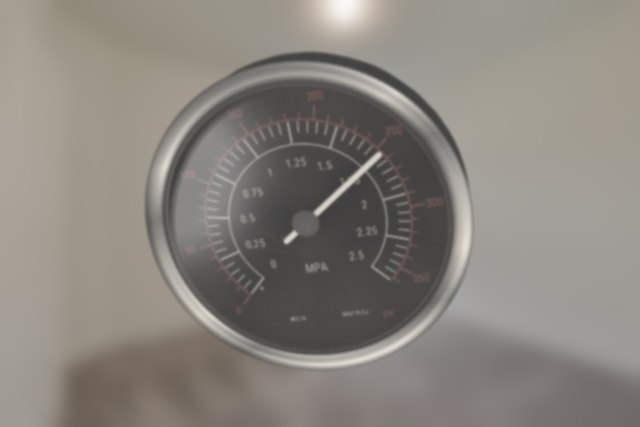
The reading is 1.75 (MPa)
